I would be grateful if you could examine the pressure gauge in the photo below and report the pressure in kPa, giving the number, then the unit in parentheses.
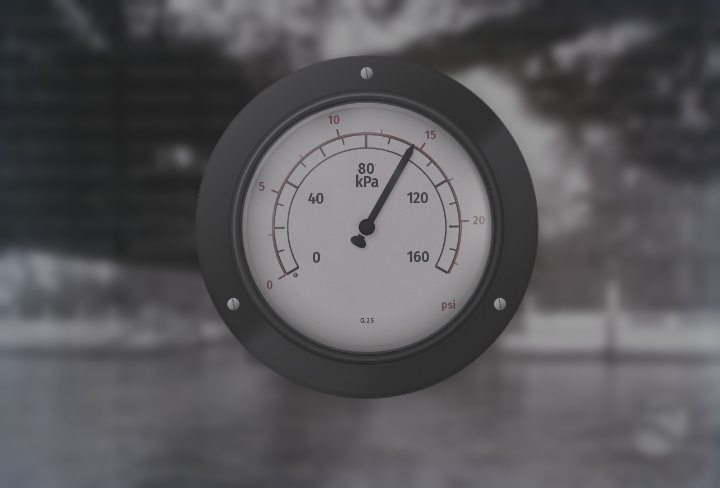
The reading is 100 (kPa)
